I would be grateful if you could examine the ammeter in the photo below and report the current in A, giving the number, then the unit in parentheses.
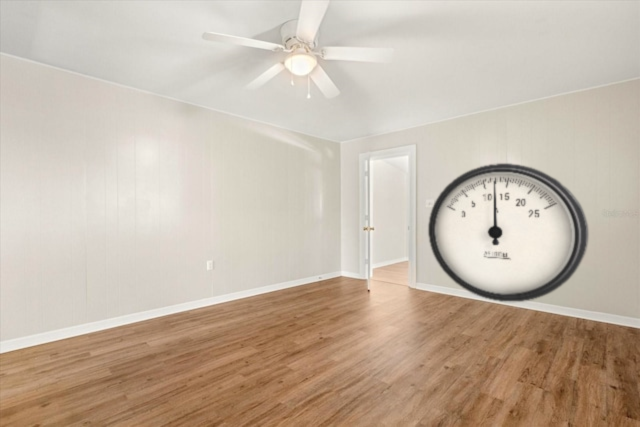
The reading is 12.5 (A)
